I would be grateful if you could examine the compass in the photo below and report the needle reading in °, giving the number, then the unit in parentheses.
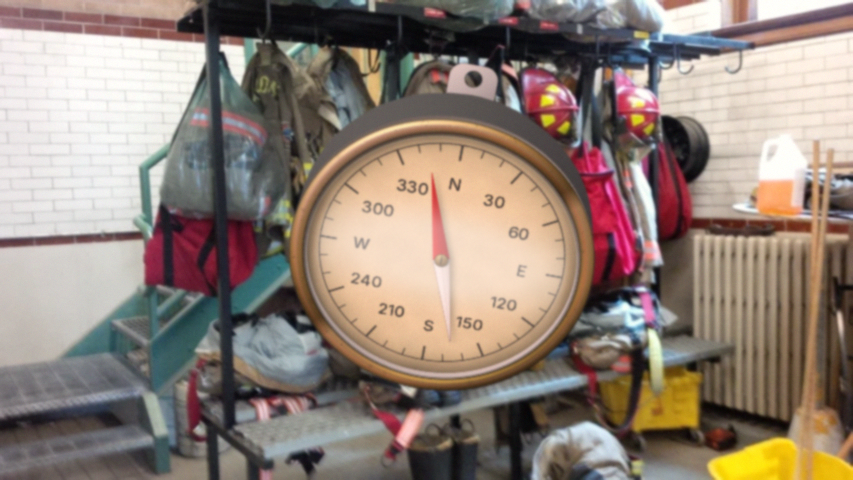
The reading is 345 (°)
